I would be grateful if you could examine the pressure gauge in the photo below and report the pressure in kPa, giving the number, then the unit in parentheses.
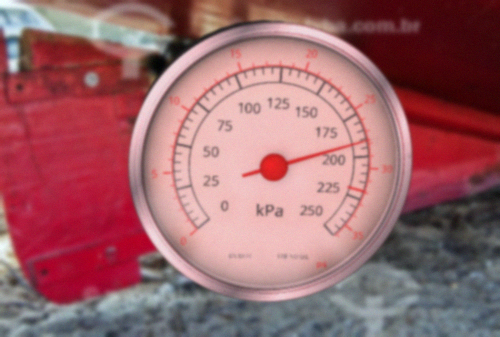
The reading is 190 (kPa)
